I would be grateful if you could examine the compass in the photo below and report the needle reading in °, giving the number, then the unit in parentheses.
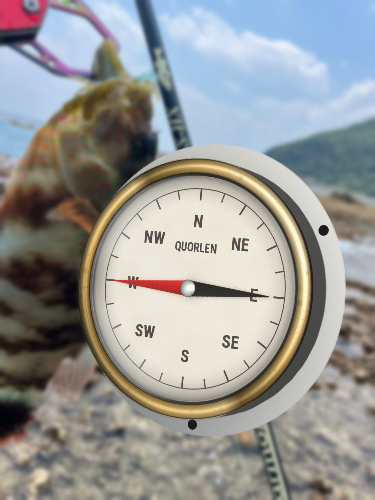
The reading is 270 (°)
